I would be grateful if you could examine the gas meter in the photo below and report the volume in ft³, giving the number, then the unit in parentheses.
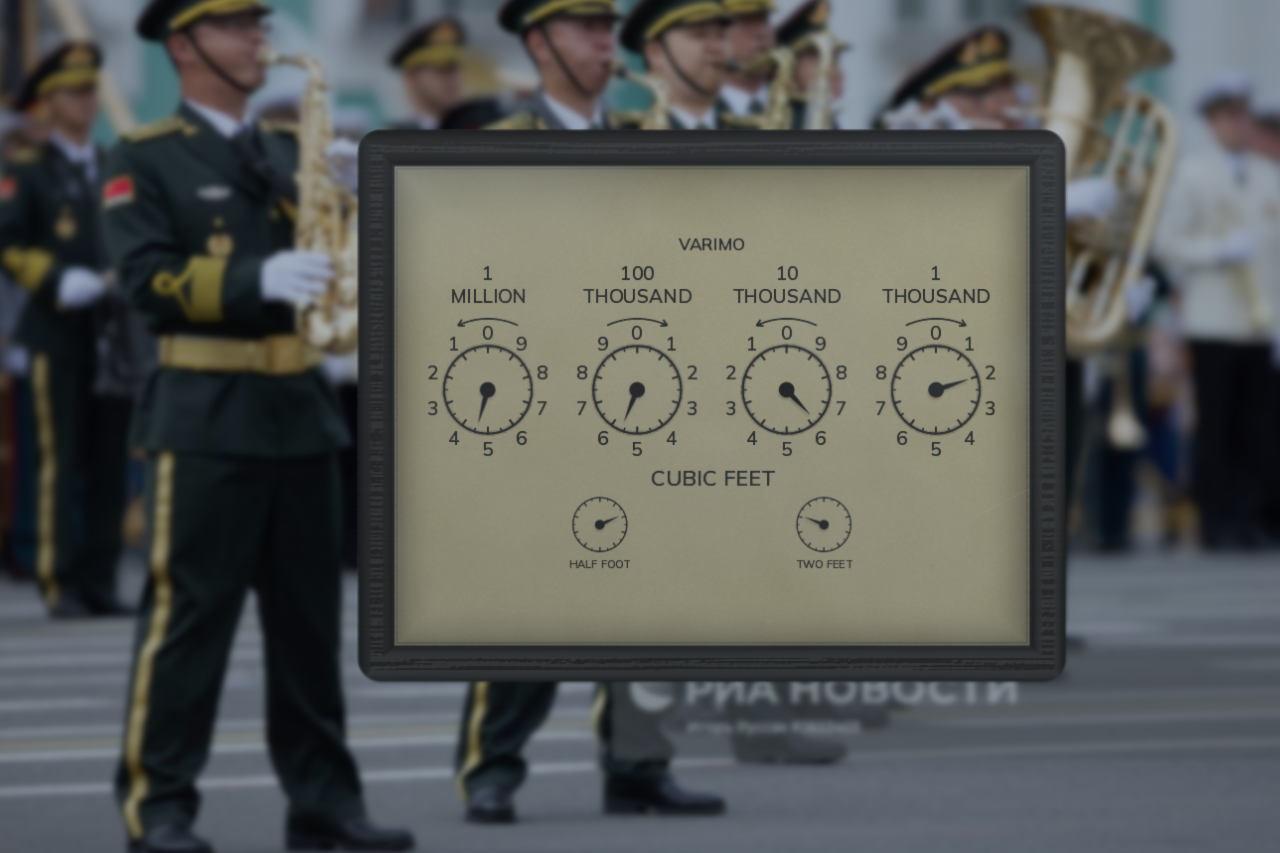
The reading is 456200 (ft³)
